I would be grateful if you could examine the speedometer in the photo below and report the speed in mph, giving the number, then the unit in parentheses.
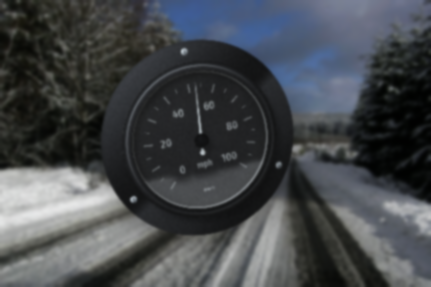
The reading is 52.5 (mph)
